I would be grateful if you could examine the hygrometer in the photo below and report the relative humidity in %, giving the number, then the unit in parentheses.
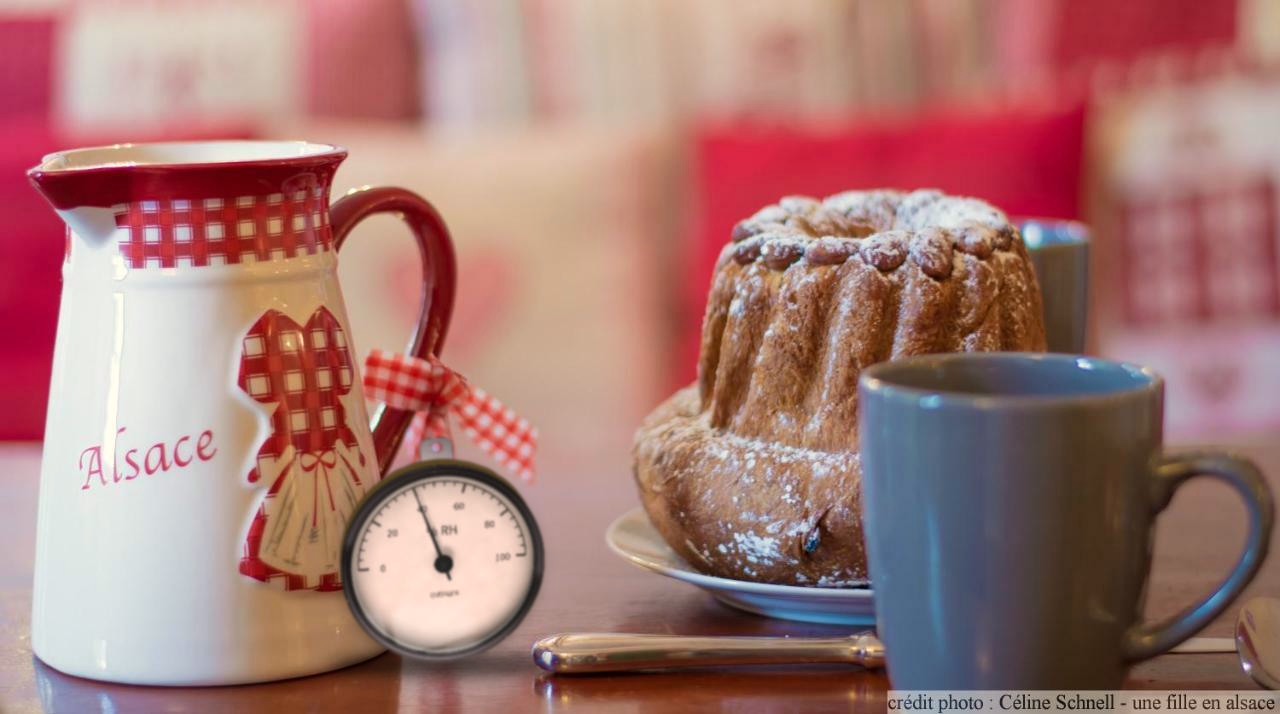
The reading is 40 (%)
